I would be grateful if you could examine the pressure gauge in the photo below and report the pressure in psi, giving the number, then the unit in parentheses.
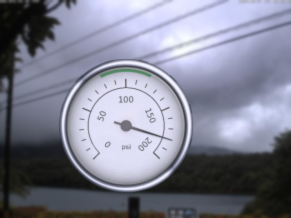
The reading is 180 (psi)
